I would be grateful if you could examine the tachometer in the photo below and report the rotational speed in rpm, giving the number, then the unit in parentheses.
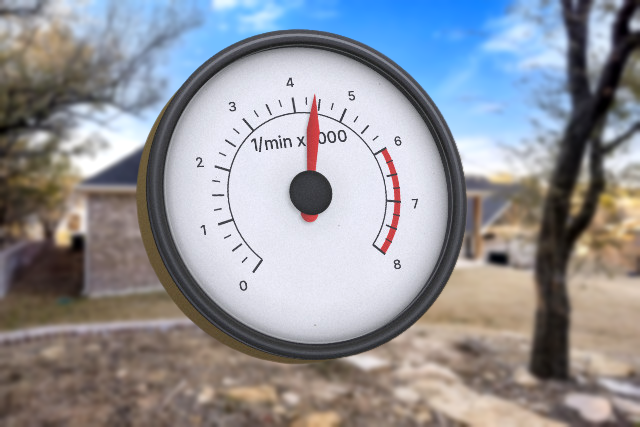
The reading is 4375 (rpm)
